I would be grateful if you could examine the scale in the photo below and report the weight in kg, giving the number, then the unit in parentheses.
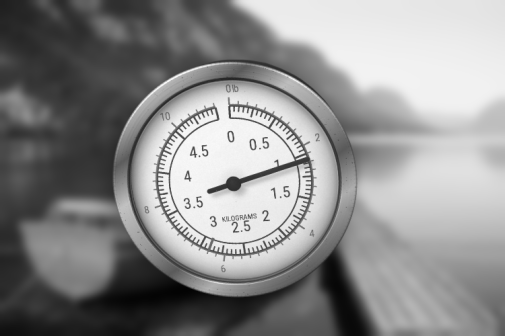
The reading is 1.05 (kg)
